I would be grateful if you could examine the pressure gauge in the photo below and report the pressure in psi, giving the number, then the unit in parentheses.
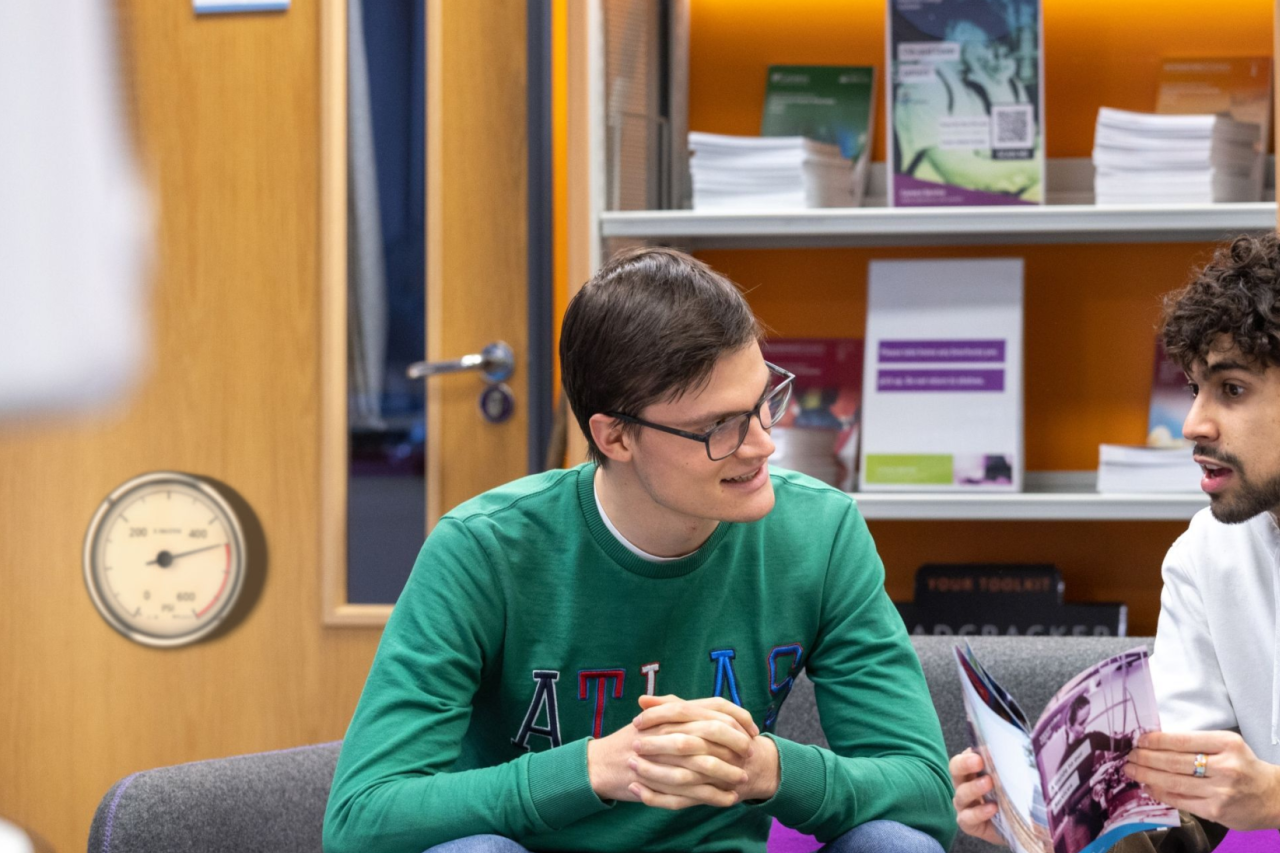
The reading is 450 (psi)
